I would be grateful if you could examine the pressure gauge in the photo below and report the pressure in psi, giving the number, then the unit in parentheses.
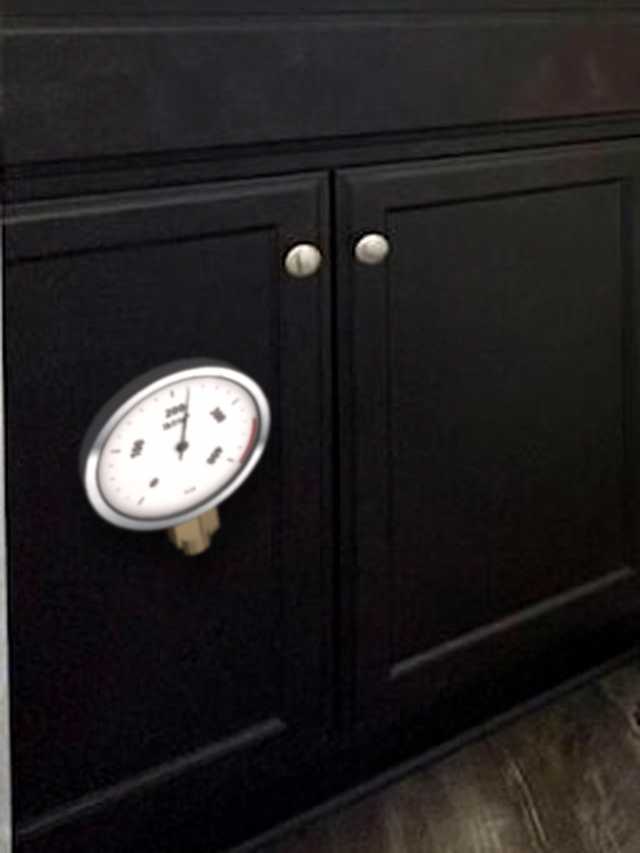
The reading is 220 (psi)
